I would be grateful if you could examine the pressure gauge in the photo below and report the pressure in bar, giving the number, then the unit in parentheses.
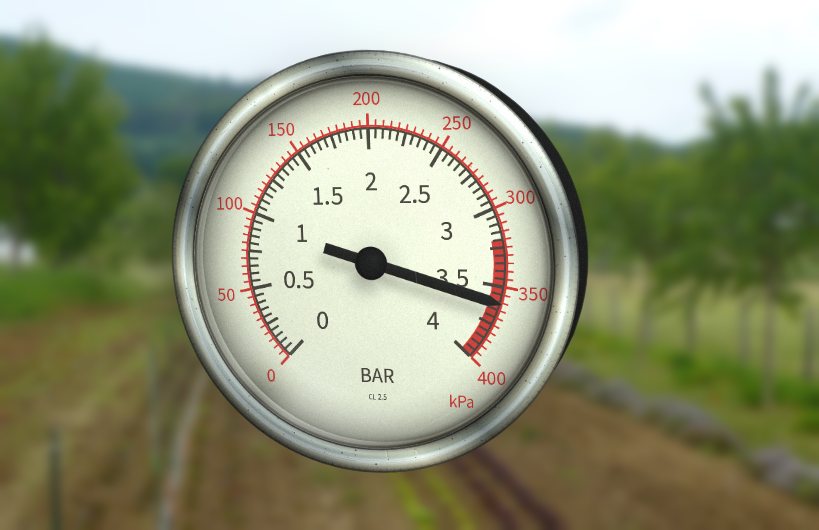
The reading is 3.6 (bar)
